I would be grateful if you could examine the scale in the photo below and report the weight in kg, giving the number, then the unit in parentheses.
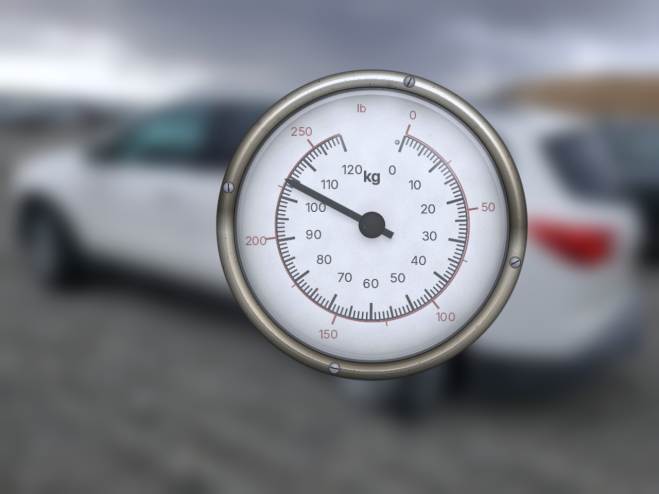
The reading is 104 (kg)
